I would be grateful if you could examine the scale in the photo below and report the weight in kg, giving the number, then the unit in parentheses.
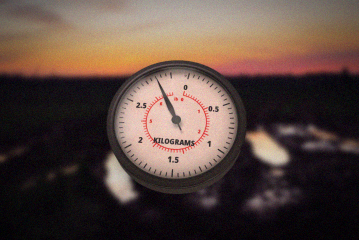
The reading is 2.85 (kg)
